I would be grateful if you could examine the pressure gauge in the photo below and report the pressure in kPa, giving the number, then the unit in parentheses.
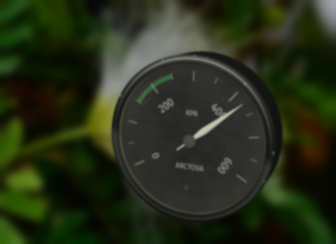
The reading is 425 (kPa)
